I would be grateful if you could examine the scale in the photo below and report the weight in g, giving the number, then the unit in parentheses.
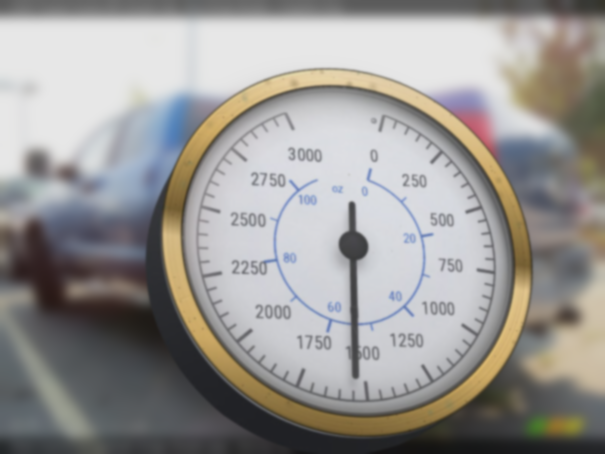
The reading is 1550 (g)
